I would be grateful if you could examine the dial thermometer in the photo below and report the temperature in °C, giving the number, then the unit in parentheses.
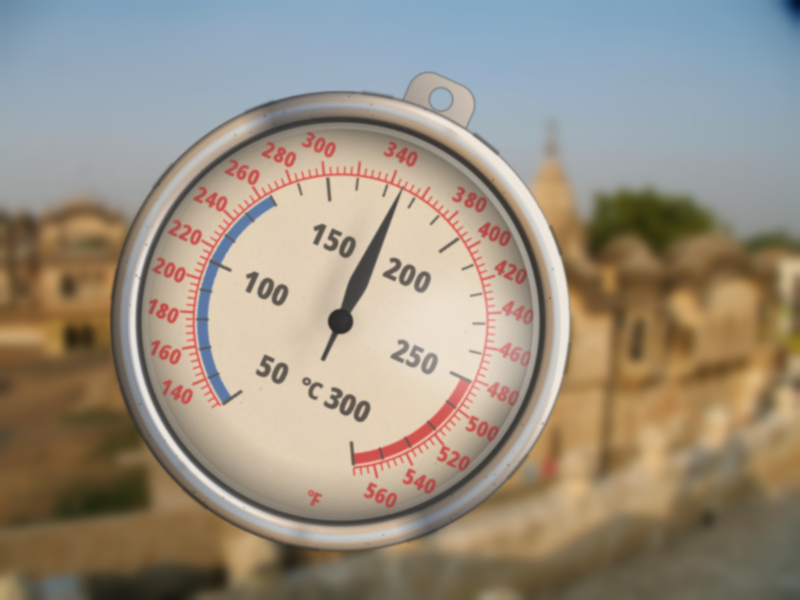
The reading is 175 (°C)
